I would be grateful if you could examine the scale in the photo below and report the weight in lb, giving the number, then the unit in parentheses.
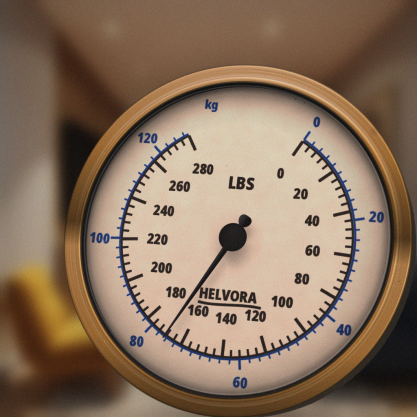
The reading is 168 (lb)
